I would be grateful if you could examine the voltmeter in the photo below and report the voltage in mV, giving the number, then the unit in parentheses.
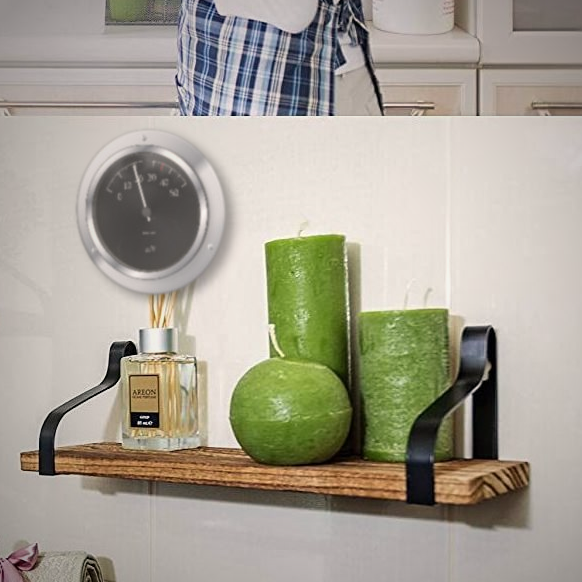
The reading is 20 (mV)
